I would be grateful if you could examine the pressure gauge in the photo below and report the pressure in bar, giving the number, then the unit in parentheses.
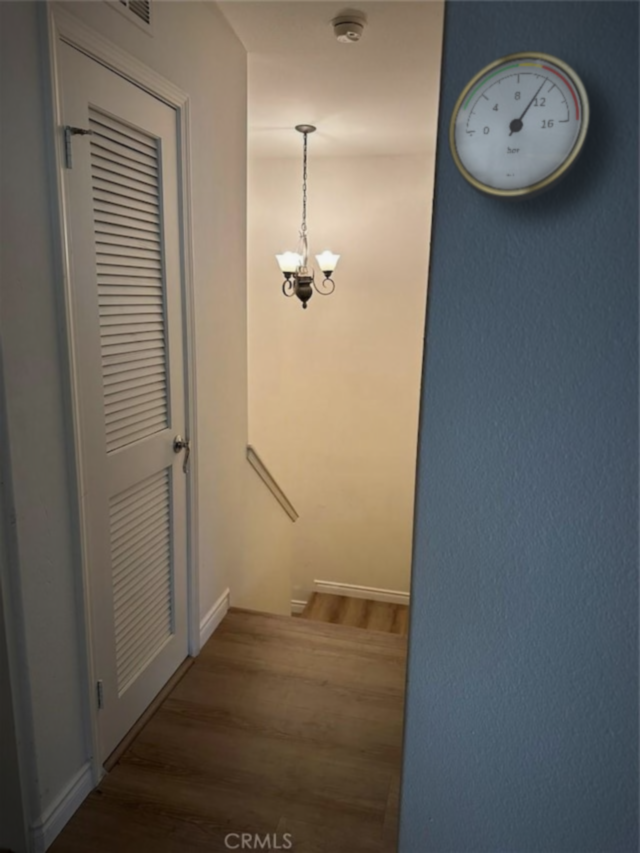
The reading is 11 (bar)
